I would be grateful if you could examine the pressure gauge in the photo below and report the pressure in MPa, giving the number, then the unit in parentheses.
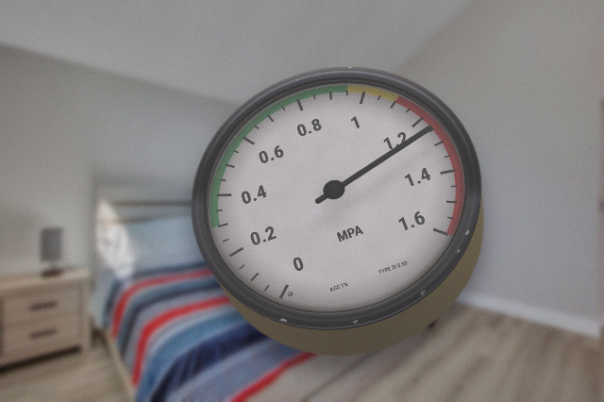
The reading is 1.25 (MPa)
